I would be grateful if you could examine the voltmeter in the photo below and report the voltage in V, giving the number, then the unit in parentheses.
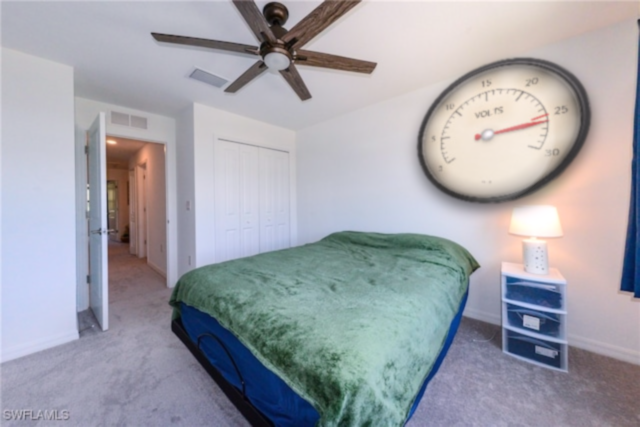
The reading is 26 (V)
